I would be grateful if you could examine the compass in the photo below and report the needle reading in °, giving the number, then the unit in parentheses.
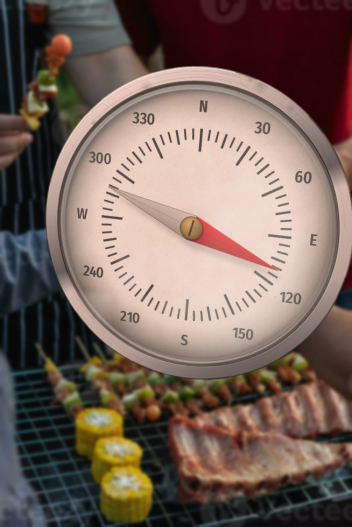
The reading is 110 (°)
